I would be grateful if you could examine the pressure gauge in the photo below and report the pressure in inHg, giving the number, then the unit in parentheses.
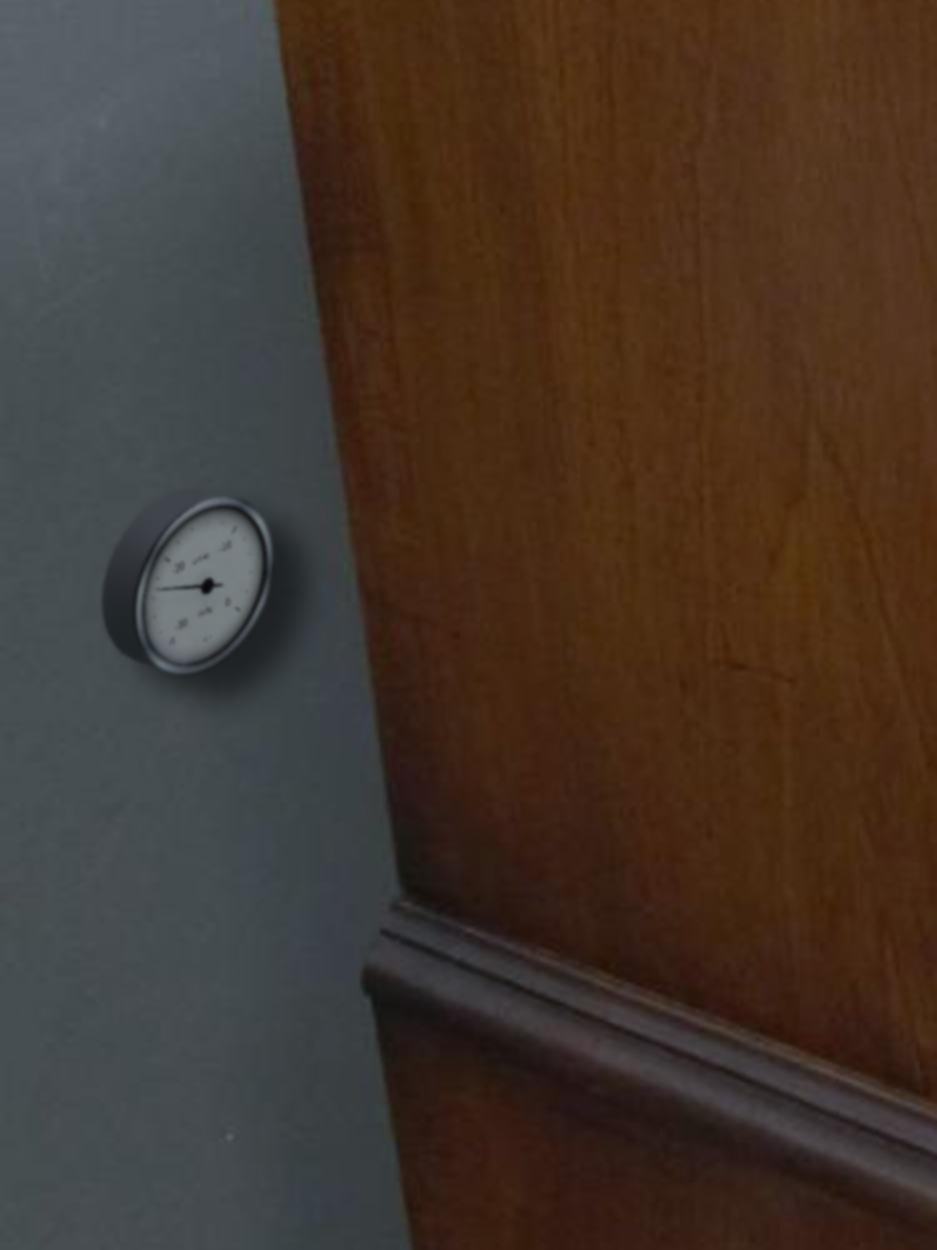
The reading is -23 (inHg)
